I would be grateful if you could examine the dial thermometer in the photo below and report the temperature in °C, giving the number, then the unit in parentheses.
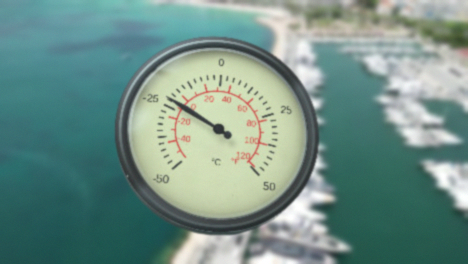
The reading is -22.5 (°C)
